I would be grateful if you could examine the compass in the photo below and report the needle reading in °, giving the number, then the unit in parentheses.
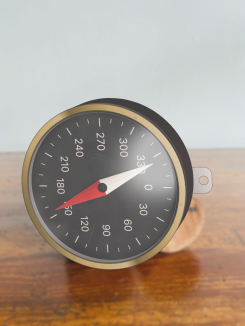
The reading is 155 (°)
